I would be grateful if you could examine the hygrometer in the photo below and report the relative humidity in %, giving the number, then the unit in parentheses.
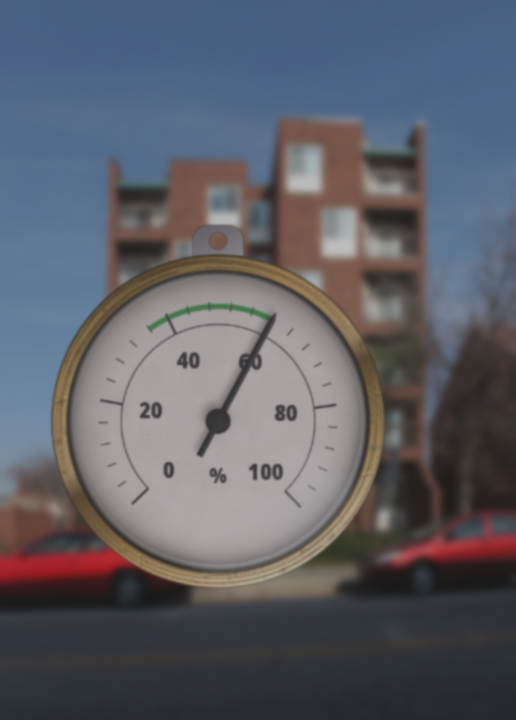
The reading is 60 (%)
